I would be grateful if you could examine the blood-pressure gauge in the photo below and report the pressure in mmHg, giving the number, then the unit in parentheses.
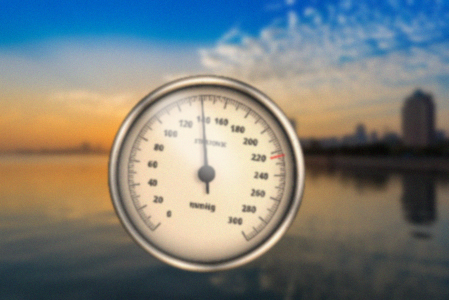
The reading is 140 (mmHg)
